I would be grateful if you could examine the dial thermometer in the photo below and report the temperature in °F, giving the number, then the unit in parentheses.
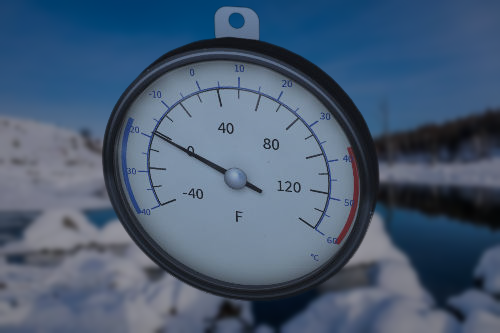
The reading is 0 (°F)
